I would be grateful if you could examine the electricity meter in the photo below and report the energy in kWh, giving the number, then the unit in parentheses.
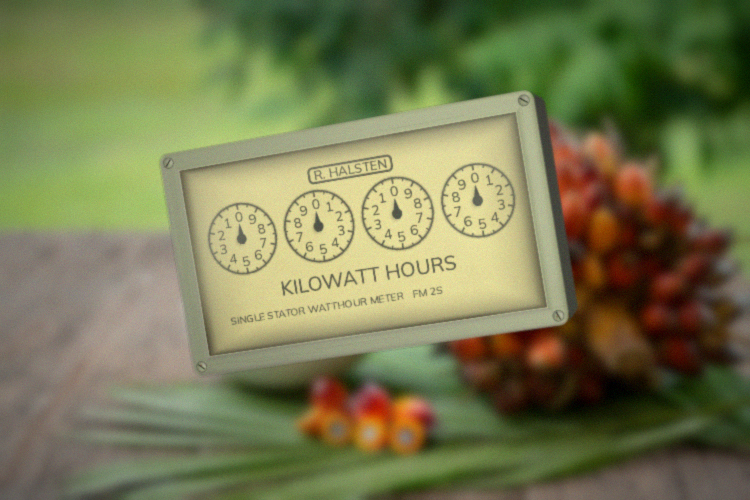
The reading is 0 (kWh)
